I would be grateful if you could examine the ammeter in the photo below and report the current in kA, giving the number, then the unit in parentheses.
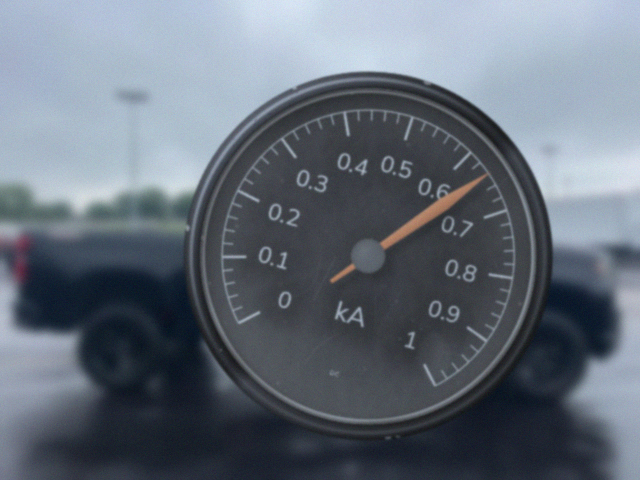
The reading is 0.64 (kA)
